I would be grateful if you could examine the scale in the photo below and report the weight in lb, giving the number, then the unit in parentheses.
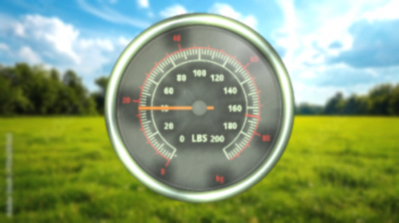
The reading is 40 (lb)
